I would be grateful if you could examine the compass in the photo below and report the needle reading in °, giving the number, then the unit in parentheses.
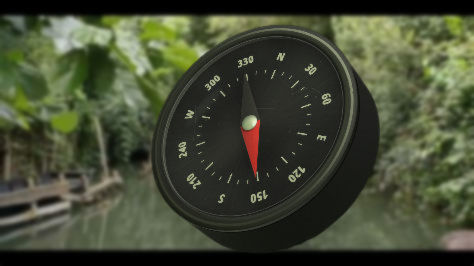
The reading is 150 (°)
